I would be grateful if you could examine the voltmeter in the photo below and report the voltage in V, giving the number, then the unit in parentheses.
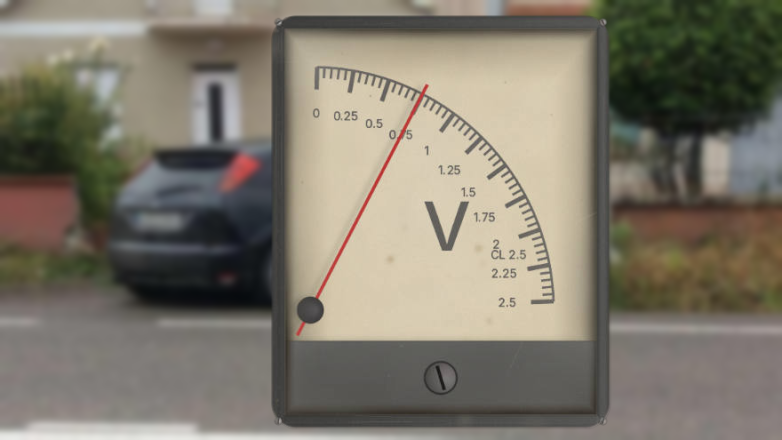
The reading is 0.75 (V)
